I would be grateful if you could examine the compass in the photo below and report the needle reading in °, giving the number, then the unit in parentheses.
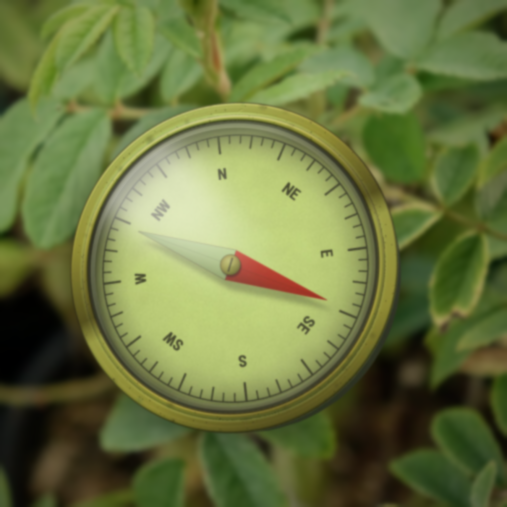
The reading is 117.5 (°)
